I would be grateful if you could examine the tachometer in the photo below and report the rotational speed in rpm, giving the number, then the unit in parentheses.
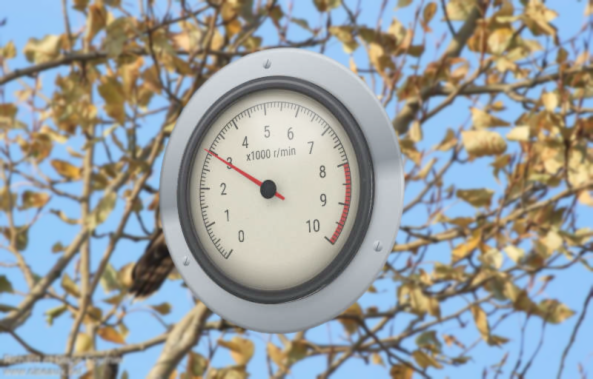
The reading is 3000 (rpm)
